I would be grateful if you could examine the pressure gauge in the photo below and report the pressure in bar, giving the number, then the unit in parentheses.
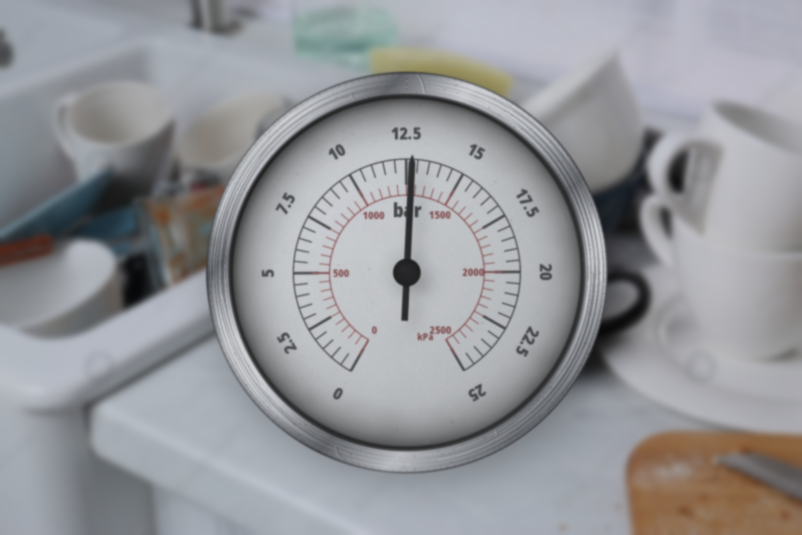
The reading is 12.75 (bar)
